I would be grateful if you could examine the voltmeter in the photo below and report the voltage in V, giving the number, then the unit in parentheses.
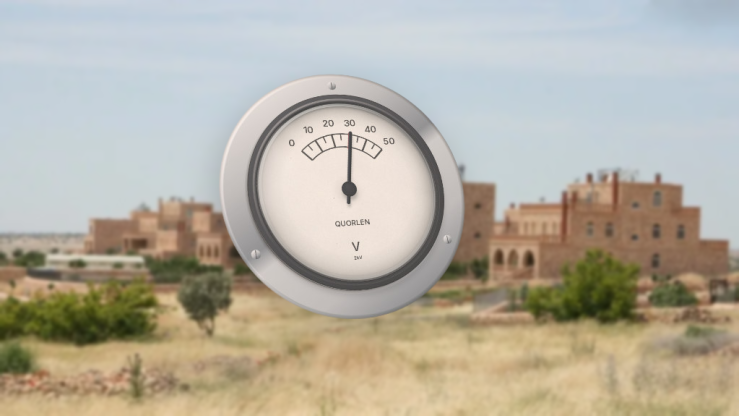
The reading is 30 (V)
